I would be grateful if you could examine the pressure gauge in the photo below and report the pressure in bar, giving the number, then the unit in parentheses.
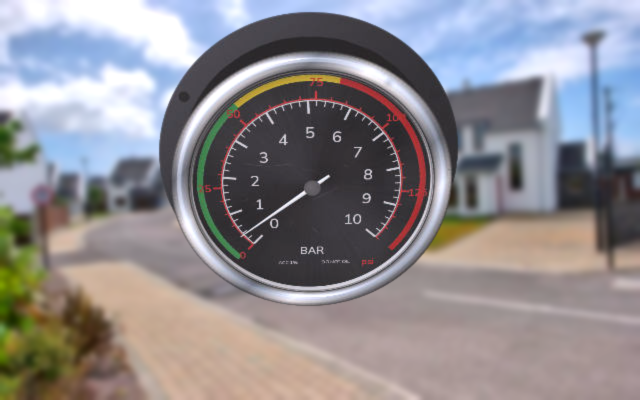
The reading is 0.4 (bar)
